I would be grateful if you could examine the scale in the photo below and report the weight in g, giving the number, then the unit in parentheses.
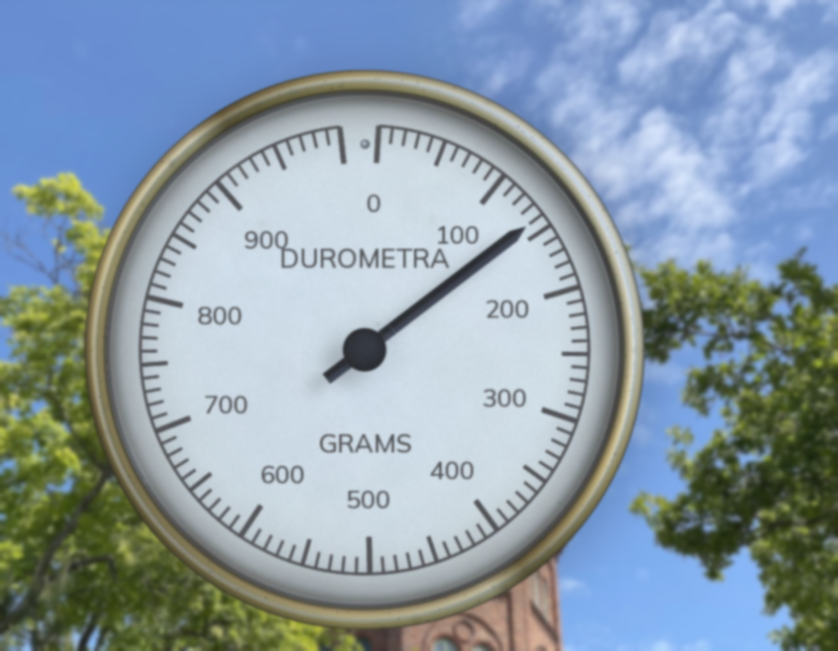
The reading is 140 (g)
